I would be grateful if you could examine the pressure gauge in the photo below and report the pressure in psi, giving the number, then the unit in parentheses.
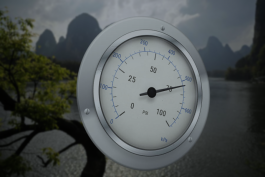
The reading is 75 (psi)
